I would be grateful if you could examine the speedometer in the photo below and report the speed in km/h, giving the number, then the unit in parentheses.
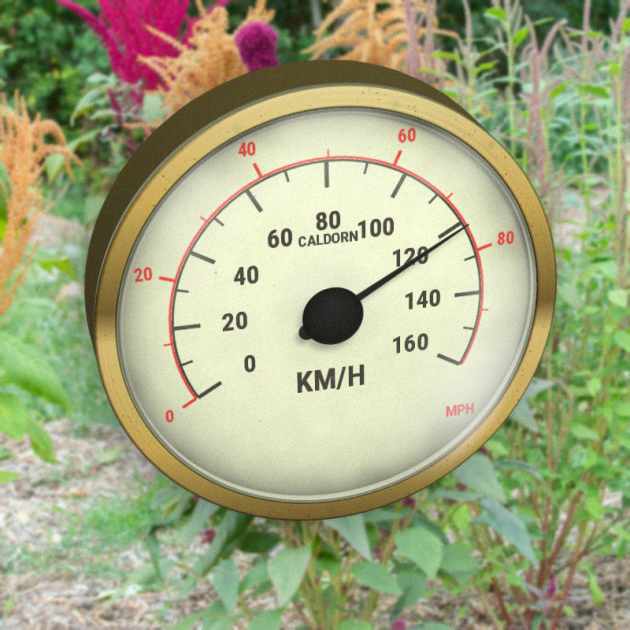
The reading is 120 (km/h)
